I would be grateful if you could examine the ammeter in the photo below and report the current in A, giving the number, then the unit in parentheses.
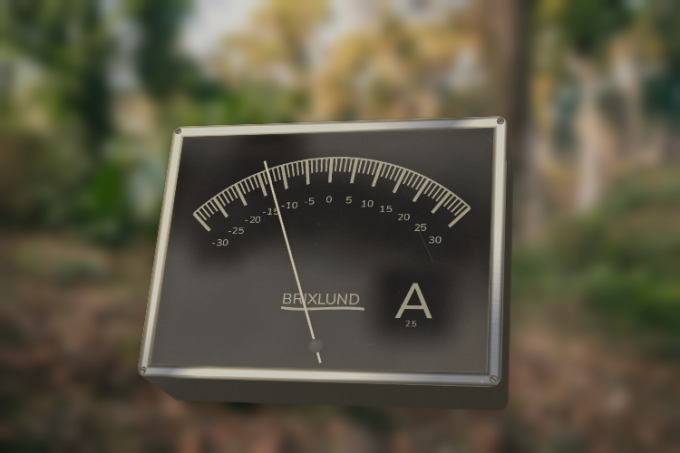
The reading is -13 (A)
